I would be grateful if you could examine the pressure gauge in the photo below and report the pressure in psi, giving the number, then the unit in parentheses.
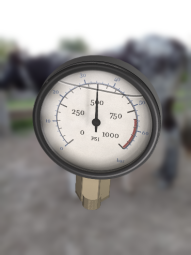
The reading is 500 (psi)
